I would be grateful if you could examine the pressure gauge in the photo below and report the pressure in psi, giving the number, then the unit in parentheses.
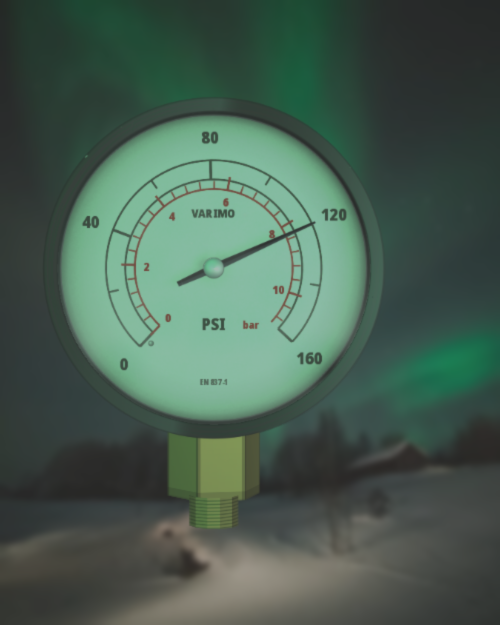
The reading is 120 (psi)
